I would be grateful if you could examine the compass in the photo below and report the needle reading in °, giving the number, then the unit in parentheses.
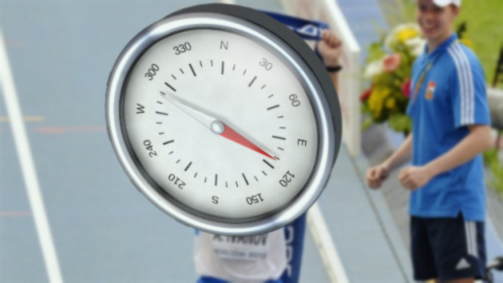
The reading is 110 (°)
